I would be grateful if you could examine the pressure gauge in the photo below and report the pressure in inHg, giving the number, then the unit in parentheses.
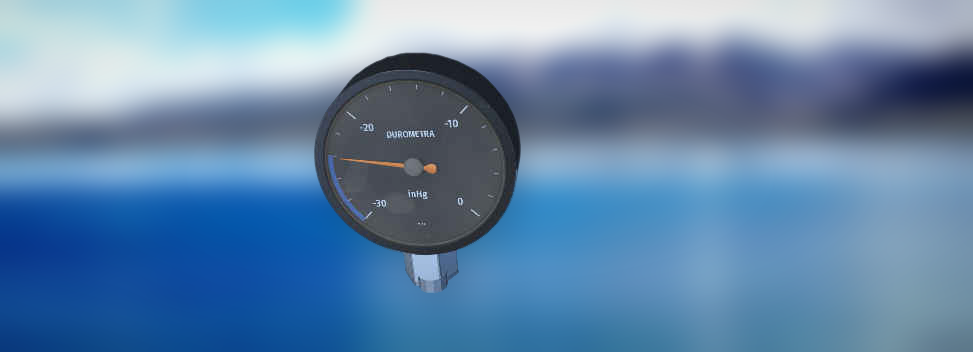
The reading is -24 (inHg)
